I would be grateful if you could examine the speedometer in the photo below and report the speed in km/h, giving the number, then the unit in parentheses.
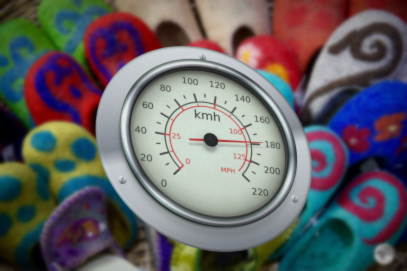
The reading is 180 (km/h)
